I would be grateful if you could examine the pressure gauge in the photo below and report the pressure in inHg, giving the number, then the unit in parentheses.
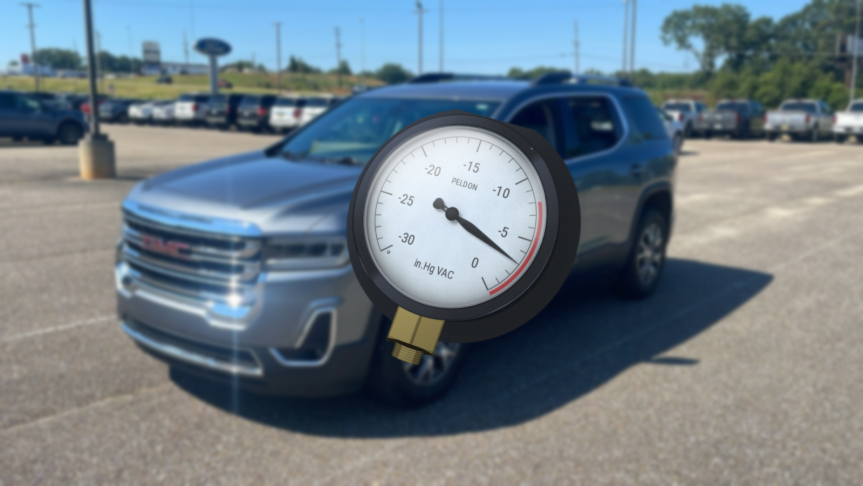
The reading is -3 (inHg)
